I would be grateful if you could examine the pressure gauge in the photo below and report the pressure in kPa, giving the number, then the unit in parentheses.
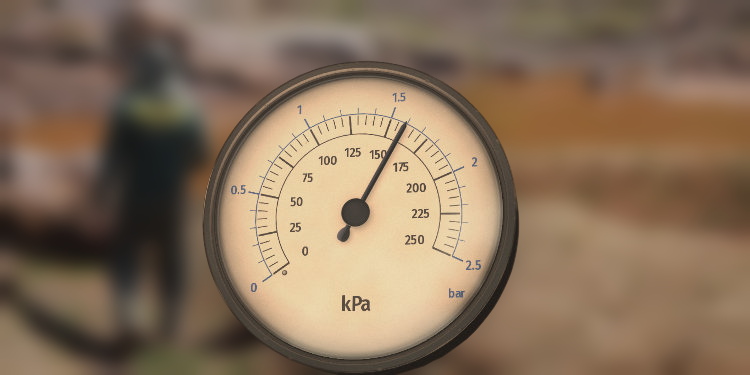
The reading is 160 (kPa)
